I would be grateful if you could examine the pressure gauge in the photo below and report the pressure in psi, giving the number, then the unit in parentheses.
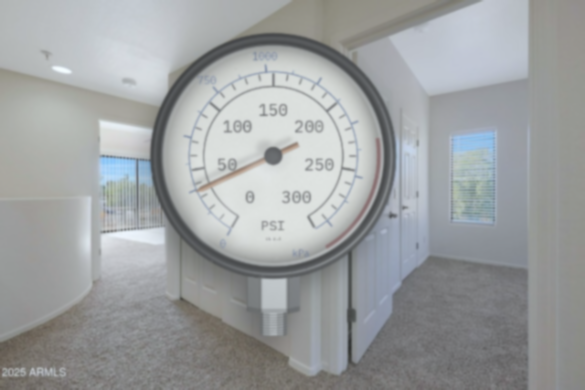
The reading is 35 (psi)
